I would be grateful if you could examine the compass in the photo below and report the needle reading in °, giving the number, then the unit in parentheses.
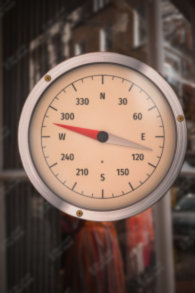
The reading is 285 (°)
